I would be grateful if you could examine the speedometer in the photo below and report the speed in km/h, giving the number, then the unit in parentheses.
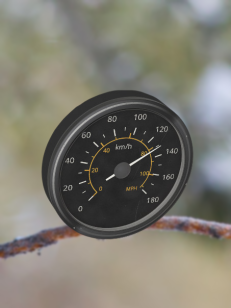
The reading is 130 (km/h)
